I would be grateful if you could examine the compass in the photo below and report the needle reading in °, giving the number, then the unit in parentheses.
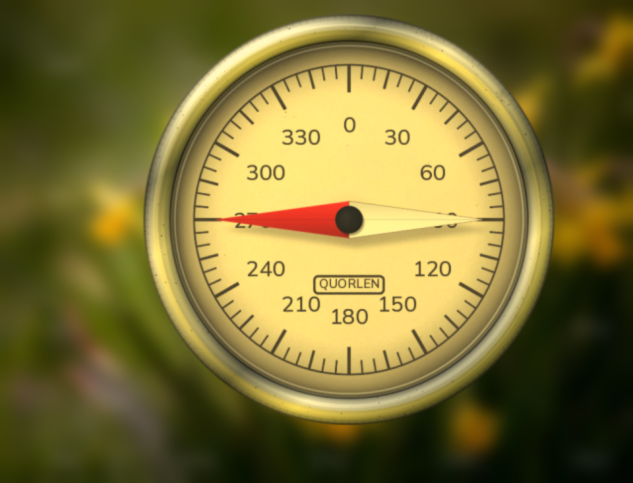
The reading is 270 (°)
